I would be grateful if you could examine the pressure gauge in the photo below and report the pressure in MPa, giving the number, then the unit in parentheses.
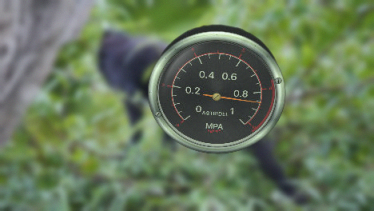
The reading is 0.85 (MPa)
